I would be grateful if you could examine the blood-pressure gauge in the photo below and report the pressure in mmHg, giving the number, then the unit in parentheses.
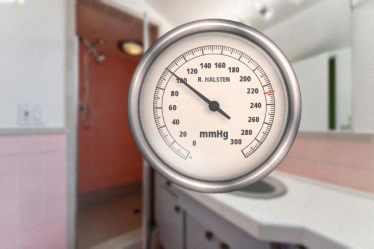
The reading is 100 (mmHg)
